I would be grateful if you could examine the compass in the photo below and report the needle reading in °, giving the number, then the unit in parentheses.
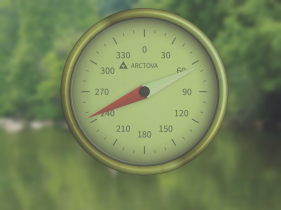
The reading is 245 (°)
